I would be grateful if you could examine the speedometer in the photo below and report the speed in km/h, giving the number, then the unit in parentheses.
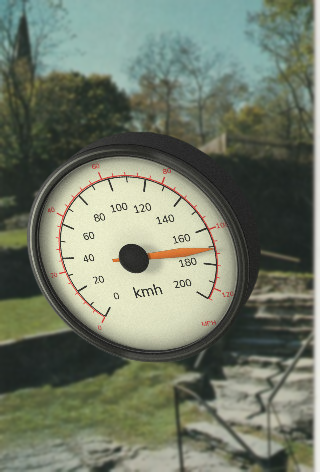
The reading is 170 (km/h)
